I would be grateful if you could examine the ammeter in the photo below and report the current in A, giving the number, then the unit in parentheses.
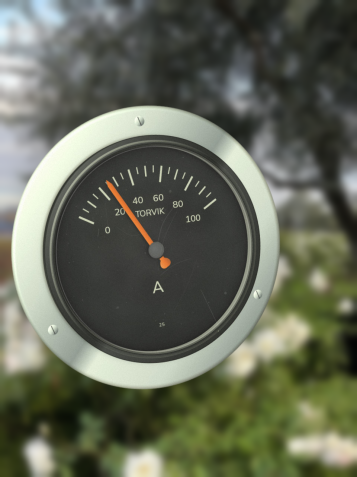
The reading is 25 (A)
